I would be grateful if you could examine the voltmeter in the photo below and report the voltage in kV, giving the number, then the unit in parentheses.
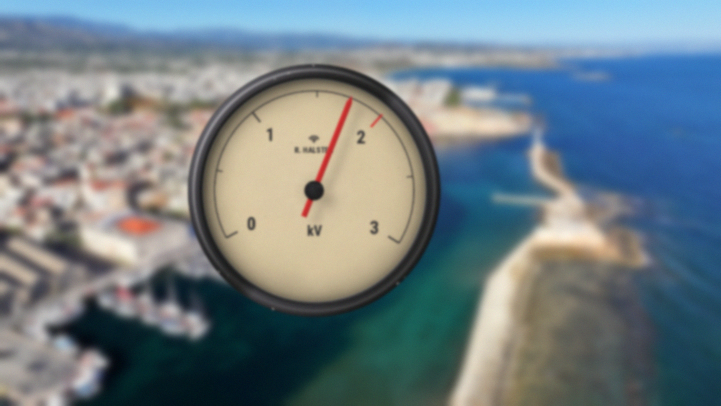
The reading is 1.75 (kV)
